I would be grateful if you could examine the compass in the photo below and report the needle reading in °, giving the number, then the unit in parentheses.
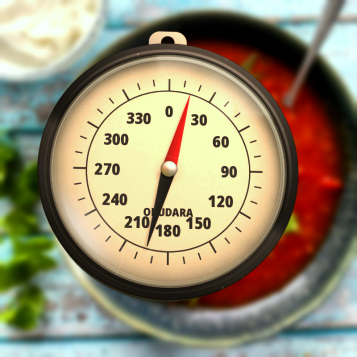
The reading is 15 (°)
